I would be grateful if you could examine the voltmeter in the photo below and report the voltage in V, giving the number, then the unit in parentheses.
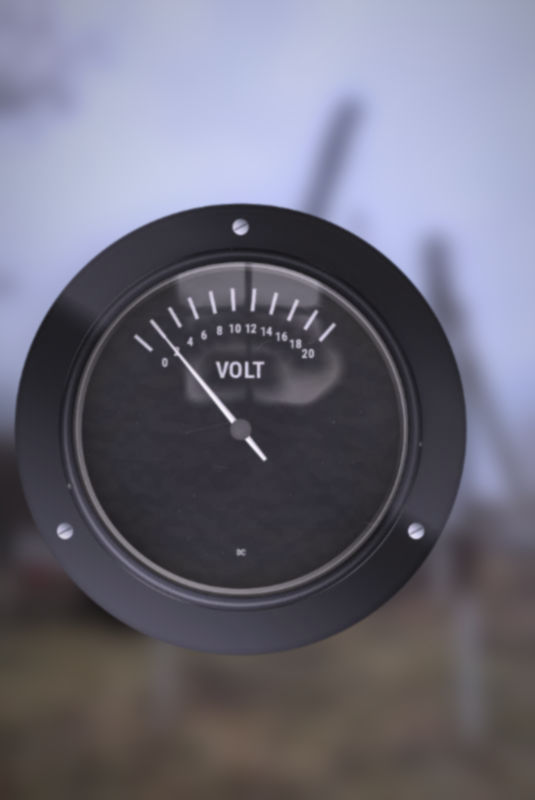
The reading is 2 (V)
